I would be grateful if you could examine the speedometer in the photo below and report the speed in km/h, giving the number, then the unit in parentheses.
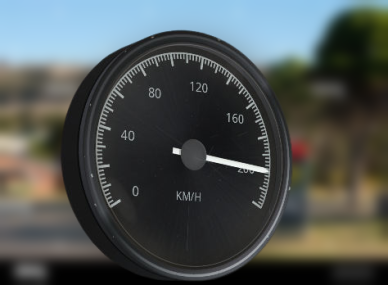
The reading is 200 (km/h)
